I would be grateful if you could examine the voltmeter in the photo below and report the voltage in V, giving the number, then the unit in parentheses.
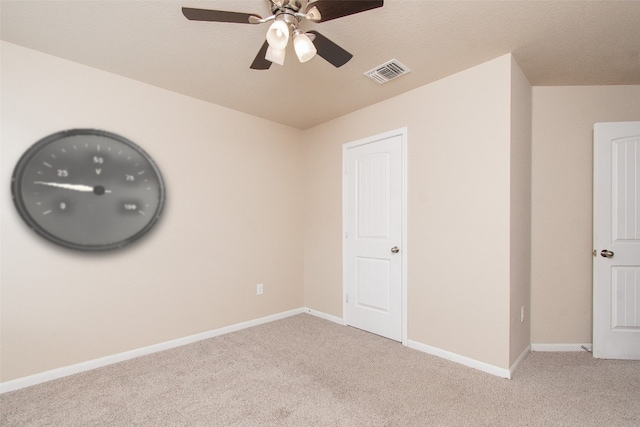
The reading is 15 (V)
